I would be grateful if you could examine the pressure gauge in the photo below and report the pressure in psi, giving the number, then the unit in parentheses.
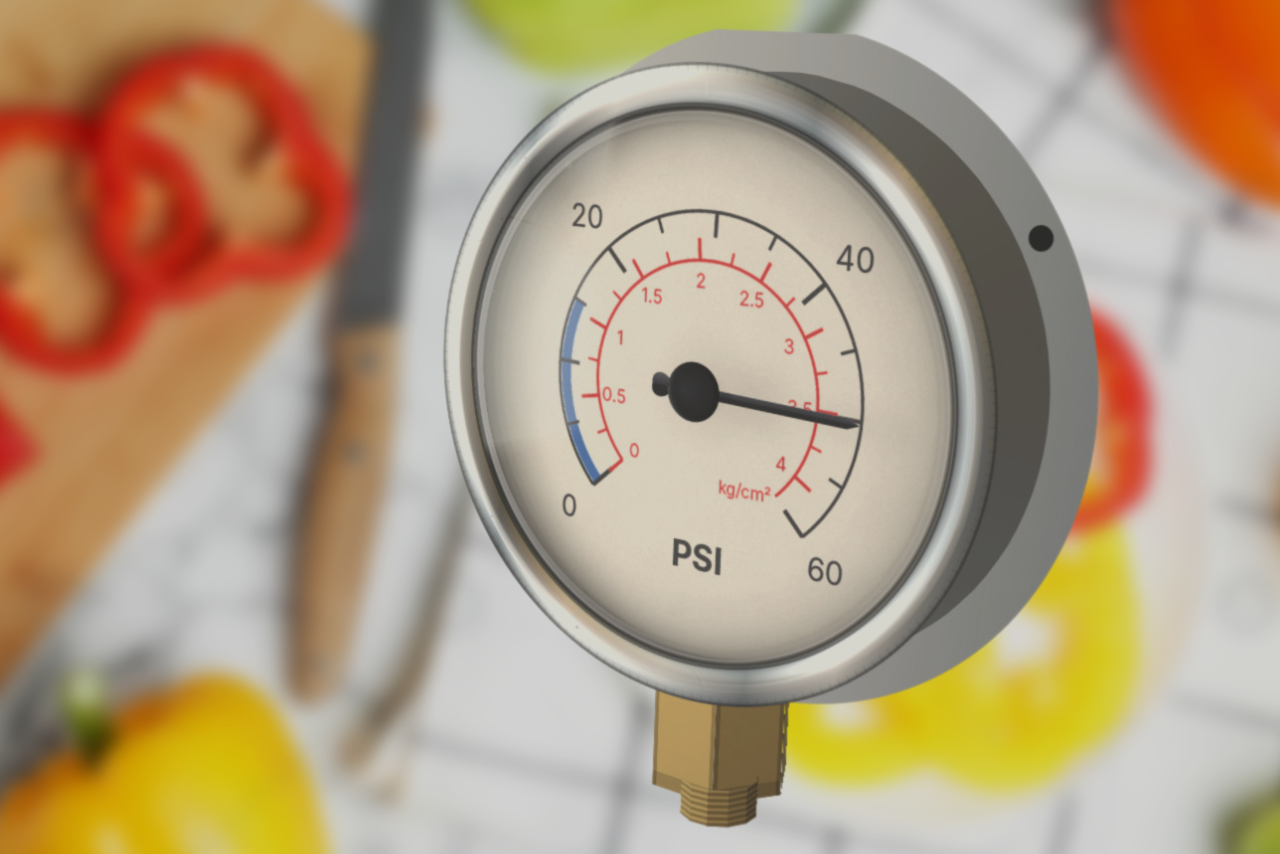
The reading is 50 (psi)
